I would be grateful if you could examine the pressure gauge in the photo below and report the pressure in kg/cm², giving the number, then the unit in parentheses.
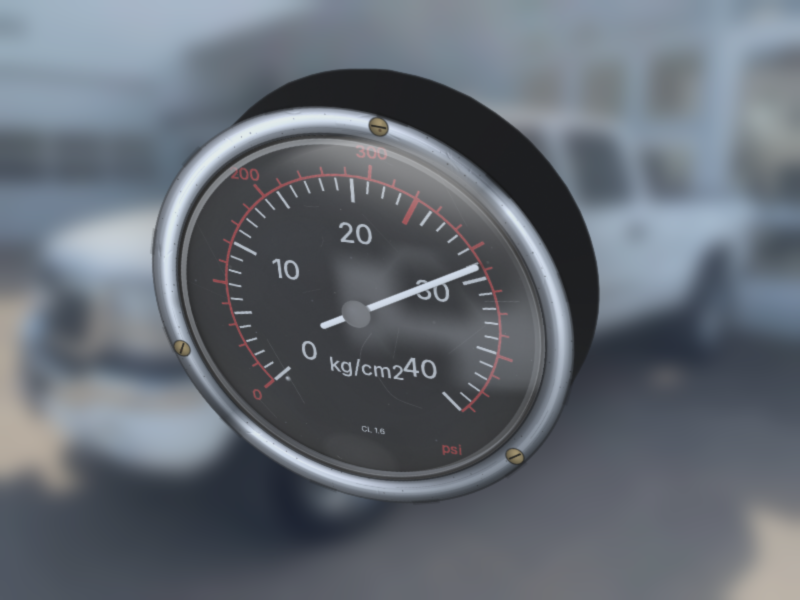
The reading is 29 (kg/cm²)
